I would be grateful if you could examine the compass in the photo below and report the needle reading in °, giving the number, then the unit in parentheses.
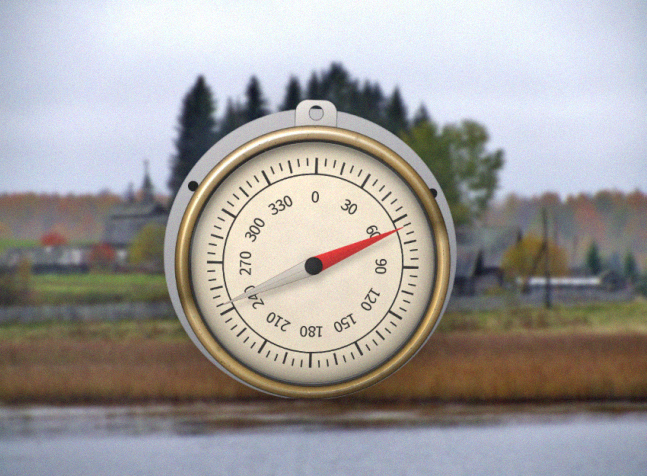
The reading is 65 (°)
